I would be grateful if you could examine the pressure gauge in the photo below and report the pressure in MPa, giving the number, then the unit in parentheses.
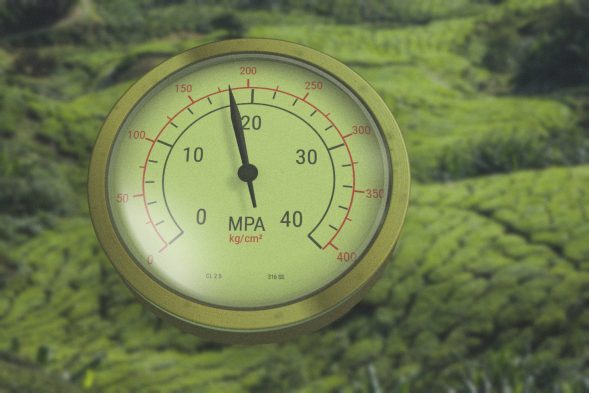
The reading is 18 (MPa)
